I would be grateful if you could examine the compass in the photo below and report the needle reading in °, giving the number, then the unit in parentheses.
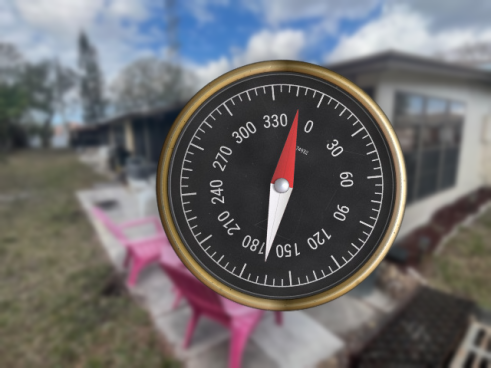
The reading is 347.5 (°)
